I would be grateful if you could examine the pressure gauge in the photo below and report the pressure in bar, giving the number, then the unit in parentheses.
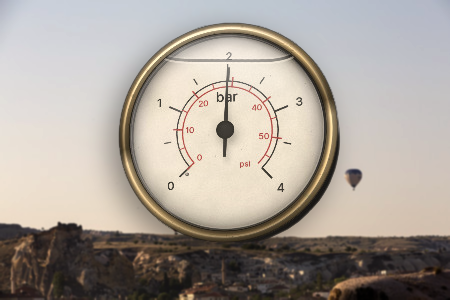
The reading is 2 (bar)
